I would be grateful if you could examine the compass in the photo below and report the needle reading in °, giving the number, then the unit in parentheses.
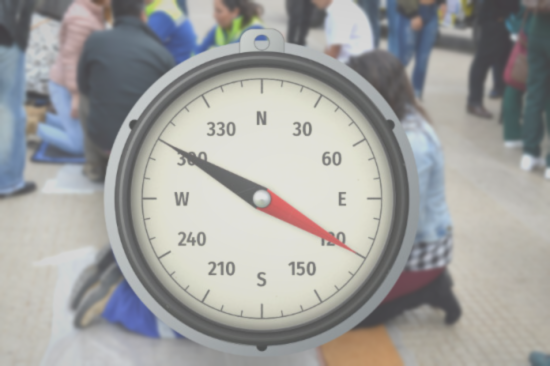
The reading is 120 (°)
